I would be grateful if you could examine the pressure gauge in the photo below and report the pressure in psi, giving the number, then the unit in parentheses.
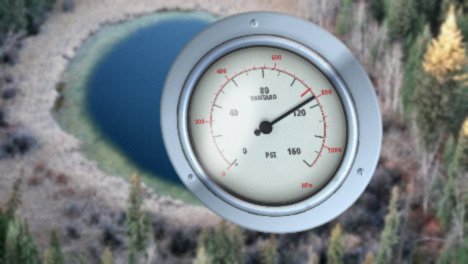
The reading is 115 (psi)
